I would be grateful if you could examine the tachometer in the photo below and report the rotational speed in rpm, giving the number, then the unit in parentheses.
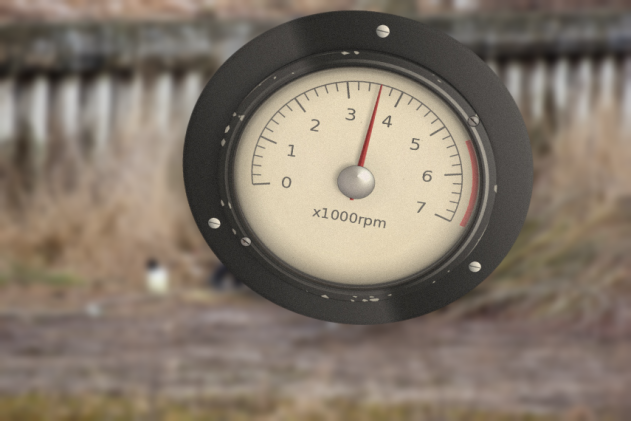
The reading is 3600 (rpm)
